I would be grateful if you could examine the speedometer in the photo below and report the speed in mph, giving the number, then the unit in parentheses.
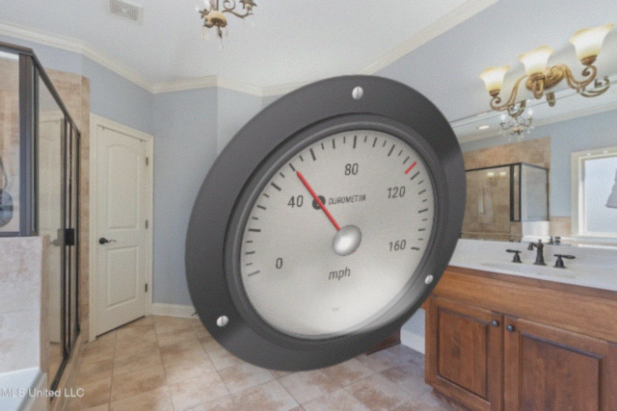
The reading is 50 (mph)
